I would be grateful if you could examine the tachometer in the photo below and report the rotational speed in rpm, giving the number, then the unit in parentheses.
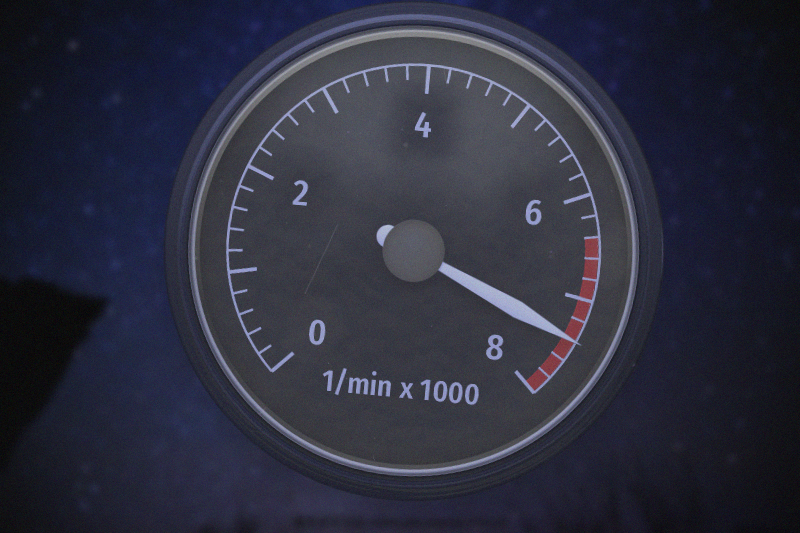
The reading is 7400 (rpm)
